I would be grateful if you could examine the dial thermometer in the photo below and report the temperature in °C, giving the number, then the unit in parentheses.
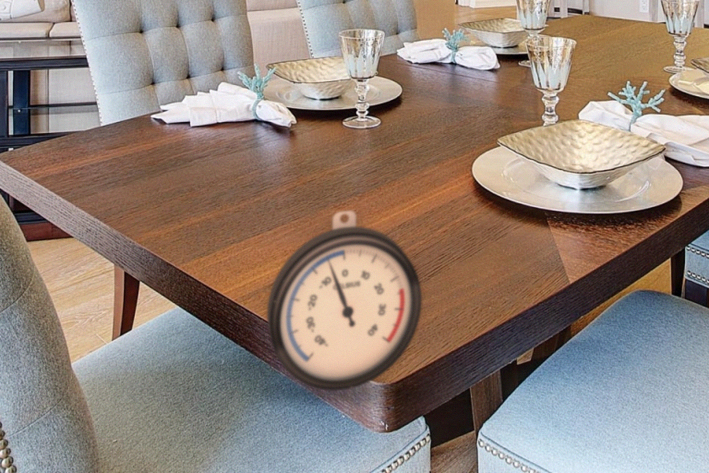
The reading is -5 (°C)
